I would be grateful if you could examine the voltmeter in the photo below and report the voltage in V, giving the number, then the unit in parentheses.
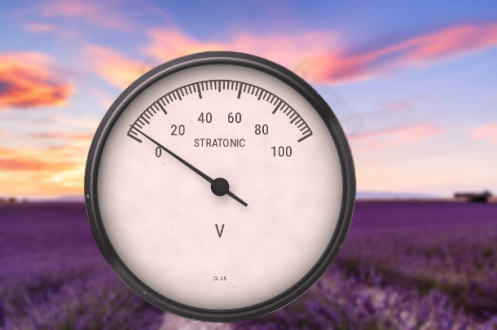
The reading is 4 (V)
